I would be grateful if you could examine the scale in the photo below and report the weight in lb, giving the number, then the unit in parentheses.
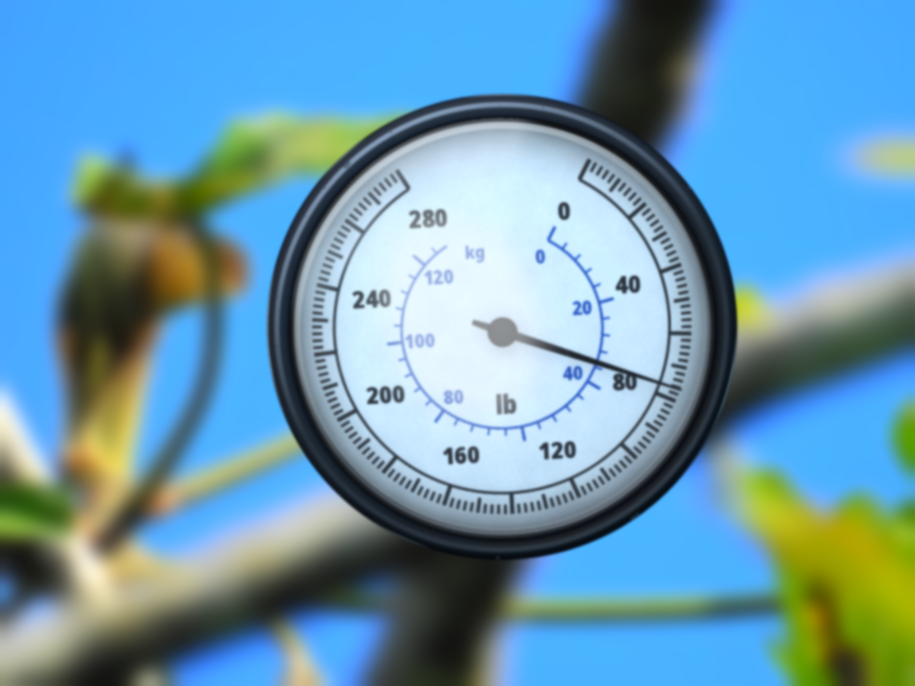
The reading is 76 (lb)
